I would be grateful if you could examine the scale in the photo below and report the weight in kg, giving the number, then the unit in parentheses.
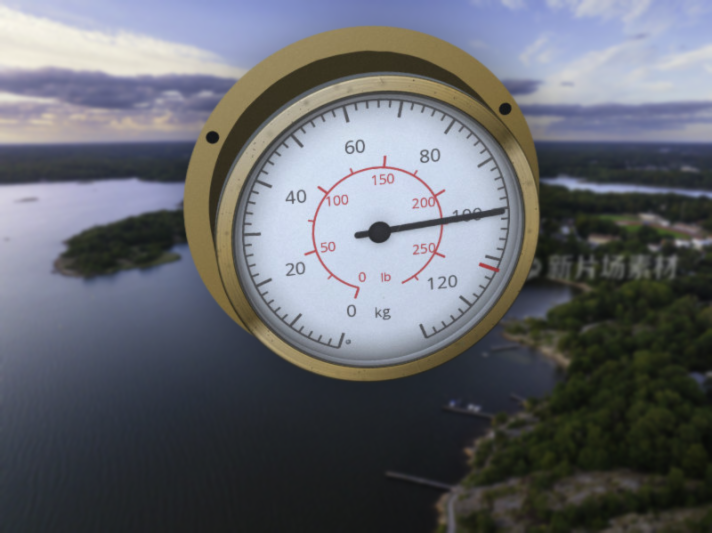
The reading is 100 (kg)
